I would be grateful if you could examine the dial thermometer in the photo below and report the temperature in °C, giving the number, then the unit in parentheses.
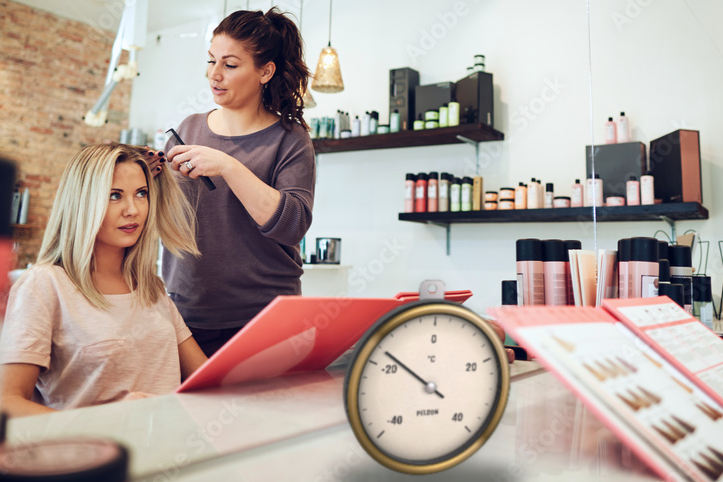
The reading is -16 (°C)
